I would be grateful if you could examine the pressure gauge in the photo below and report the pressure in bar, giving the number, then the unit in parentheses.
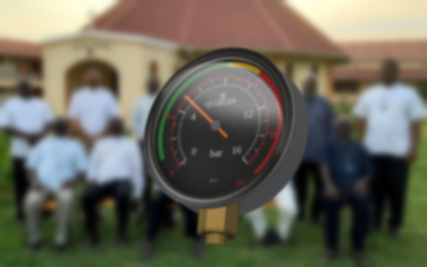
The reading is 5 (bar)
